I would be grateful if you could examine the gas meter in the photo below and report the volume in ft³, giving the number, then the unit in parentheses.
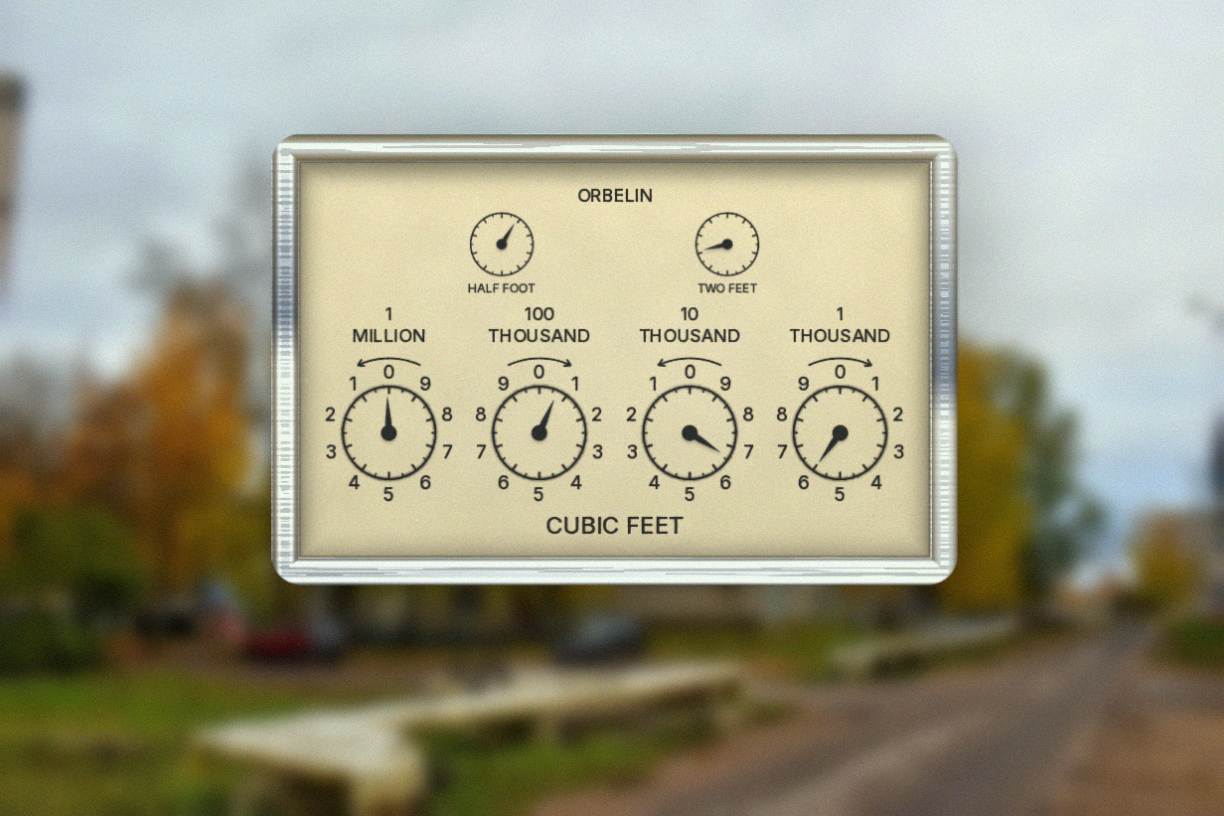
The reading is 6600 (ft³)
